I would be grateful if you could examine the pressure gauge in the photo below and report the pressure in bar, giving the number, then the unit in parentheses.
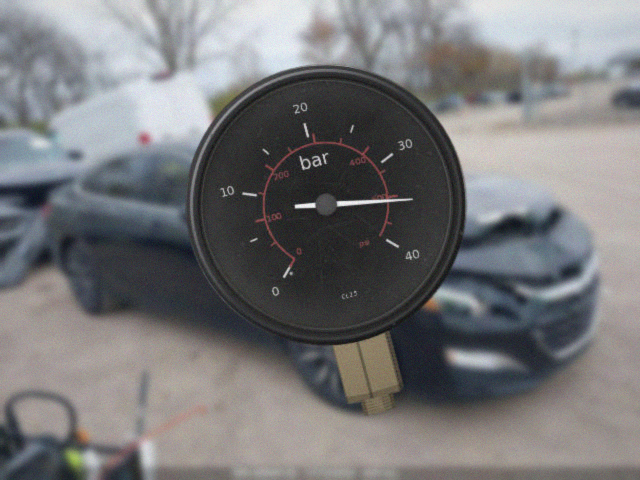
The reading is 35 (bar)
